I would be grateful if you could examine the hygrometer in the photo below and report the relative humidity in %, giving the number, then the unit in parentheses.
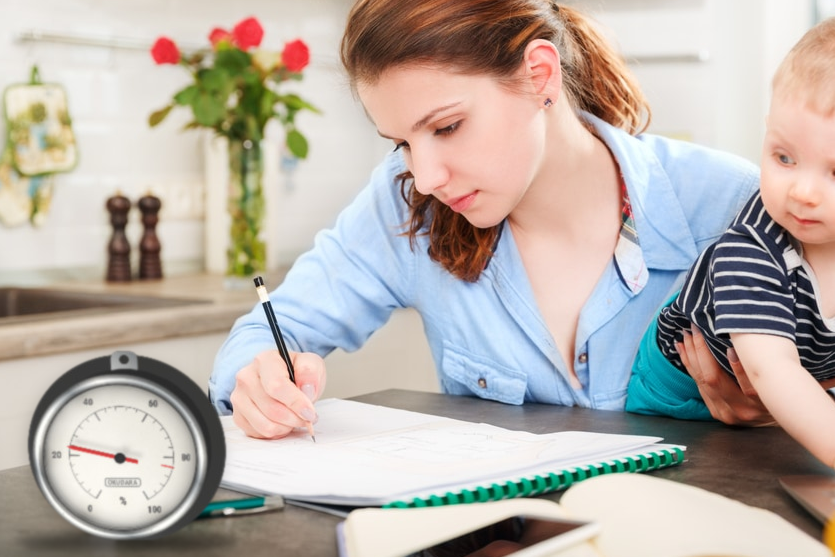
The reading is 24 (%)
